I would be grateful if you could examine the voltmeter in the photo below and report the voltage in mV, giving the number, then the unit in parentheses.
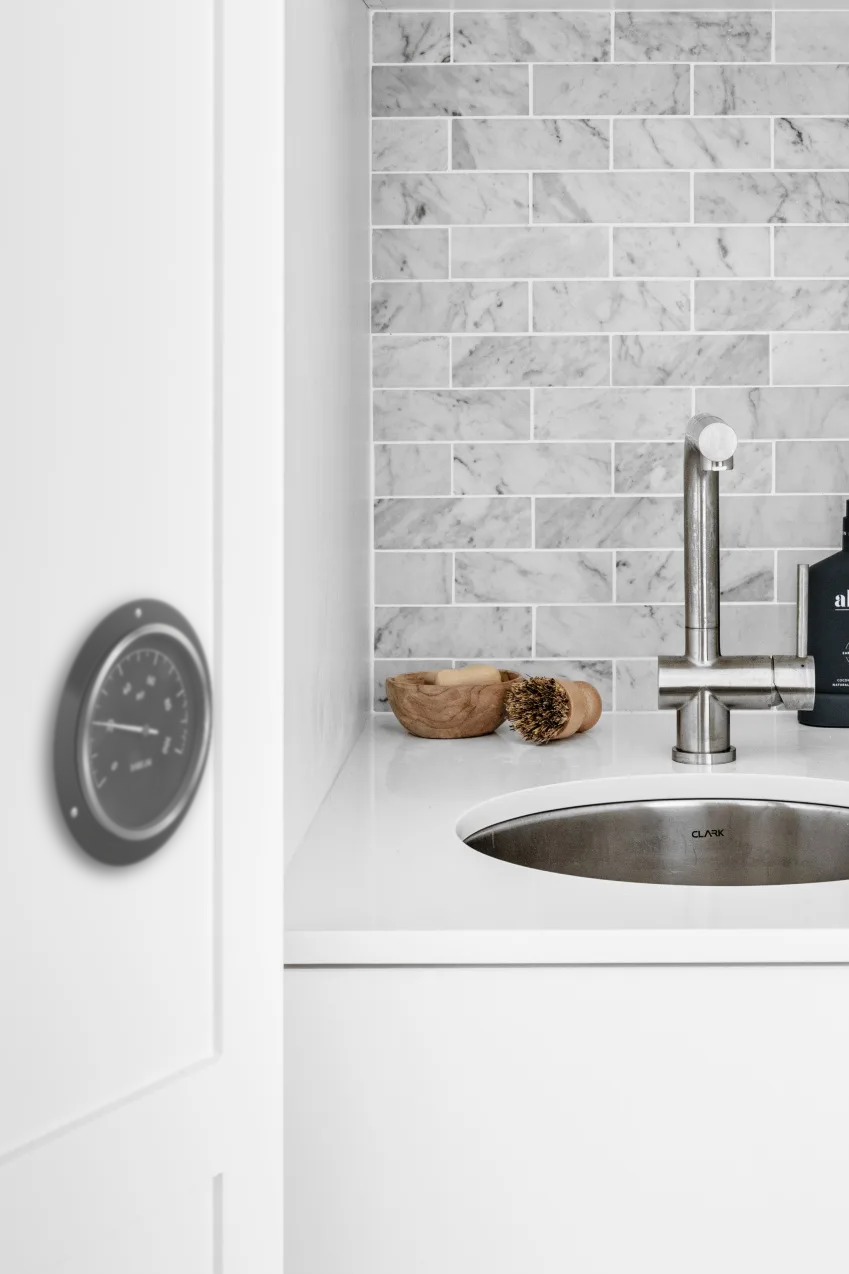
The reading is 20 (mV)
